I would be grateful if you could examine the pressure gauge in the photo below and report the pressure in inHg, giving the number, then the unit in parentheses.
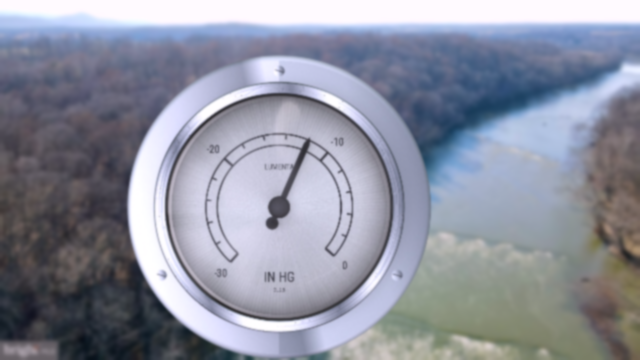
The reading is -12 (inHg)
